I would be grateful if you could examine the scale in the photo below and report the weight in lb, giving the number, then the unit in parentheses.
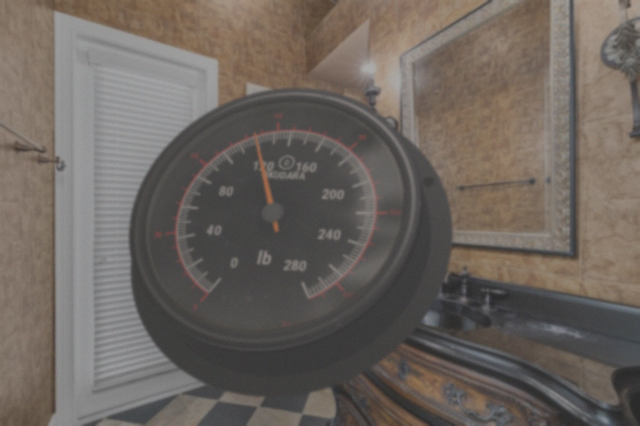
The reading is 120 (lb)
